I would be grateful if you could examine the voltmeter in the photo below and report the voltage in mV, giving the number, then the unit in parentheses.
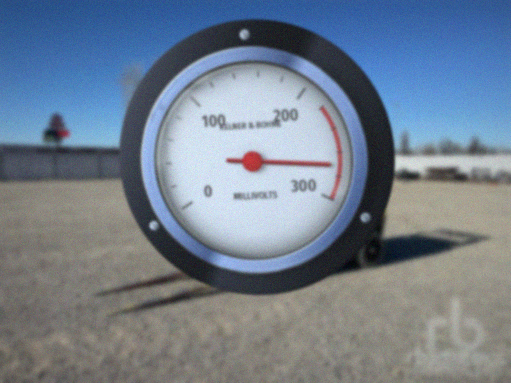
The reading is 270 (mV)
